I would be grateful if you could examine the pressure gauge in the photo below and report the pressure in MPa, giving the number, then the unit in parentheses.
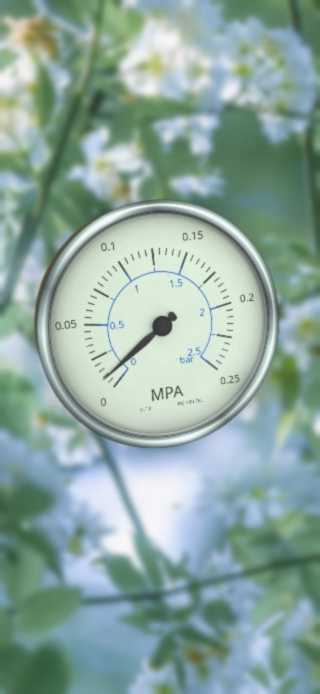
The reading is 0.01 (MPa)
